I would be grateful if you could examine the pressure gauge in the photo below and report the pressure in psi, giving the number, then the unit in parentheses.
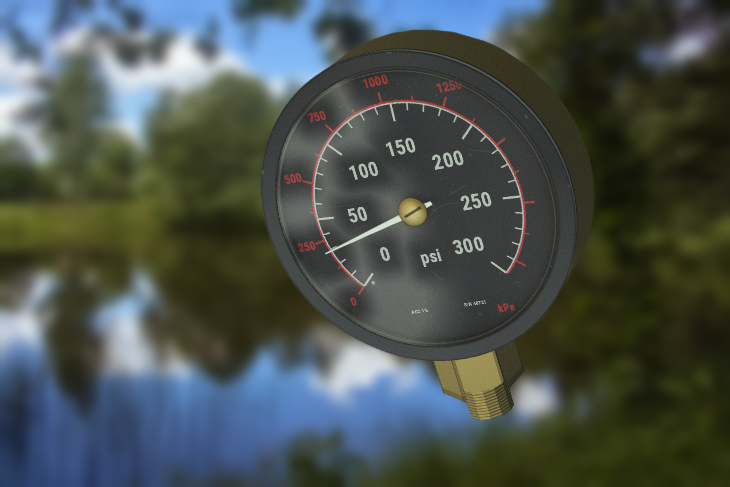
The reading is 30 (psi)
